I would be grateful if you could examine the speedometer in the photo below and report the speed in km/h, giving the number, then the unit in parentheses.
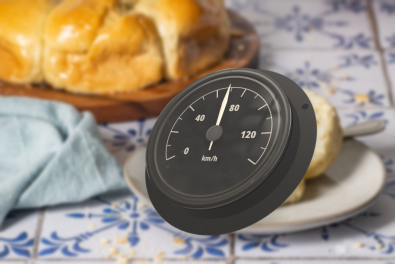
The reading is 70 (km/h)
